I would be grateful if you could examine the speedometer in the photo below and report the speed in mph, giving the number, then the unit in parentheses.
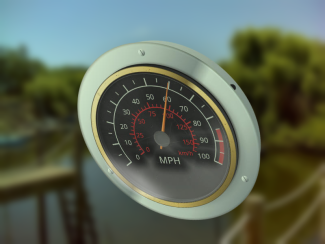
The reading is 60 (mph)
